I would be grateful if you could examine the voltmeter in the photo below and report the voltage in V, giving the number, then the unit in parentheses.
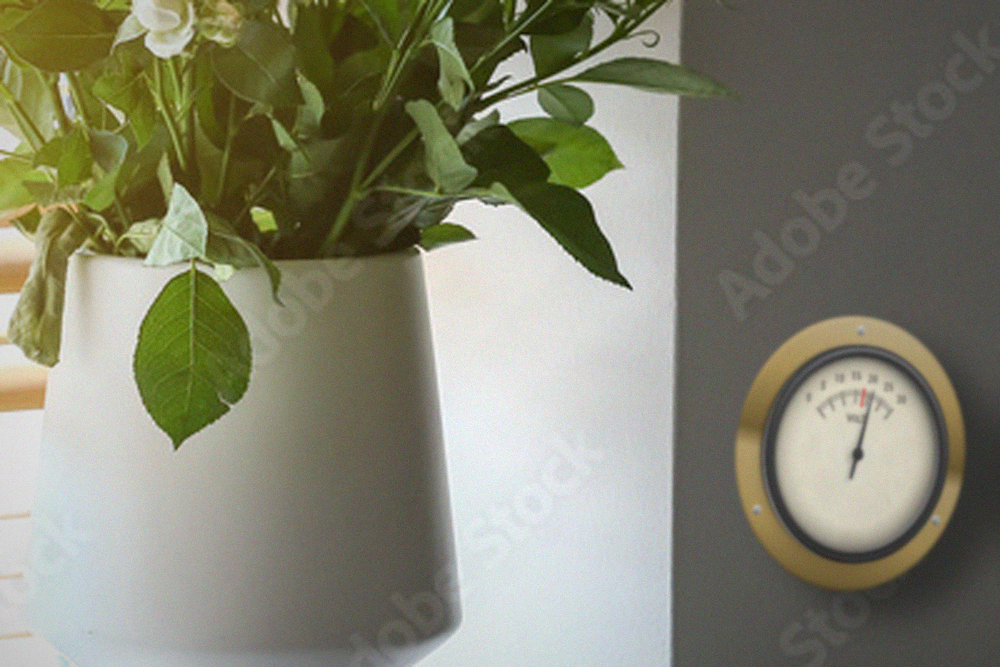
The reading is 20 (V)
